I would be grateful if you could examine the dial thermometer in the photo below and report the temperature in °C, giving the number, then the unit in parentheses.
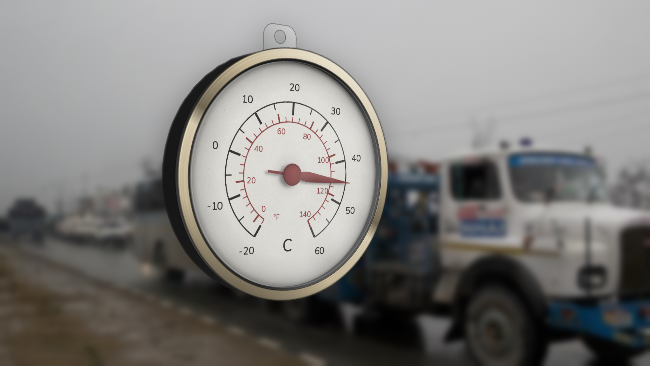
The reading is 45 (°C)
